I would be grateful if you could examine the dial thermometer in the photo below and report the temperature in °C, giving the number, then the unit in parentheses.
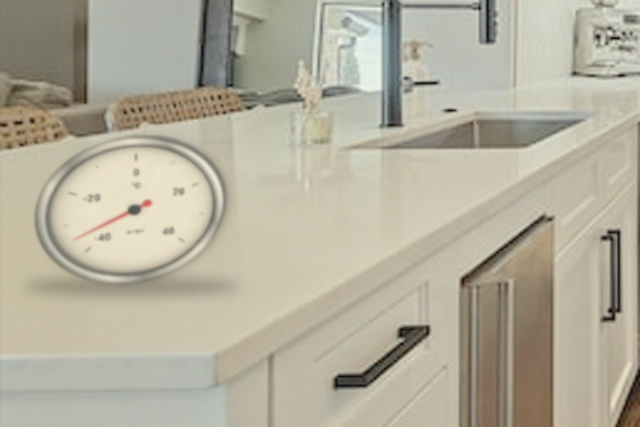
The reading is -35 (°C)
